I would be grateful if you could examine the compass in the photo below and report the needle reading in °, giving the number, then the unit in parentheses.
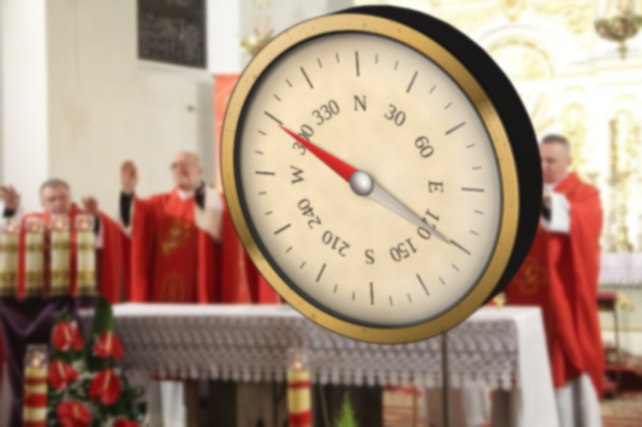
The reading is 300 (°)
